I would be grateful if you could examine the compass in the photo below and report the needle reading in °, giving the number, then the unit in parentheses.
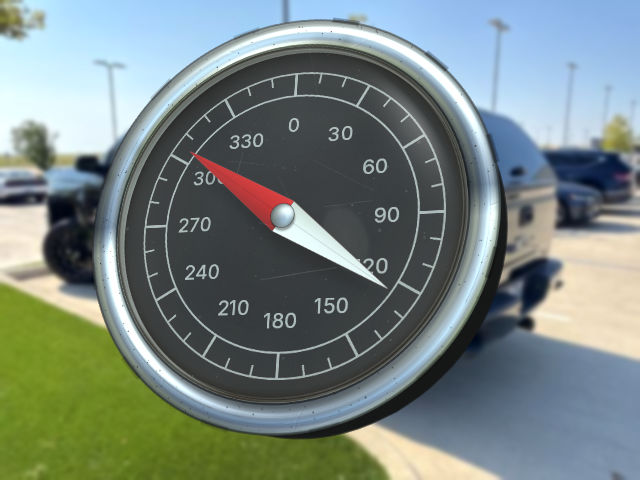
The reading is 305 (°)
